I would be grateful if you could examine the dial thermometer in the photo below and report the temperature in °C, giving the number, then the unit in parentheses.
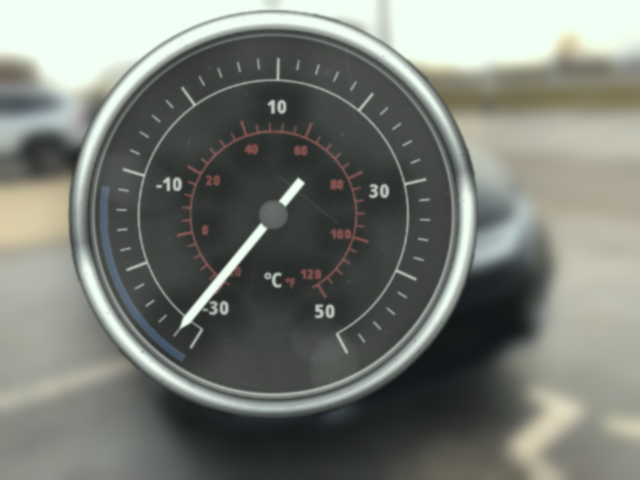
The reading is -28 (°C)
